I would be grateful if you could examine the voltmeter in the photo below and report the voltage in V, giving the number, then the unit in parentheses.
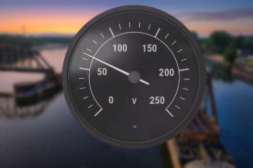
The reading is 65 (V)
